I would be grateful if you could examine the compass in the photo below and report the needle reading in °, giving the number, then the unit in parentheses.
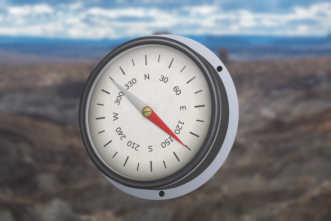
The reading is 135 (°)
